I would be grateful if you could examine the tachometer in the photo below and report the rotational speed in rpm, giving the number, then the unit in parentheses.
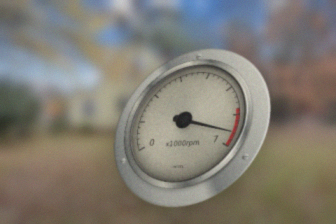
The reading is 6600 (rpm)
